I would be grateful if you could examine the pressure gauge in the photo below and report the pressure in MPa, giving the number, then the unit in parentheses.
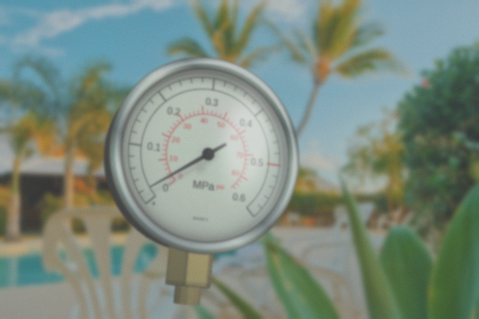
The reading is 0.02 (MPa)
